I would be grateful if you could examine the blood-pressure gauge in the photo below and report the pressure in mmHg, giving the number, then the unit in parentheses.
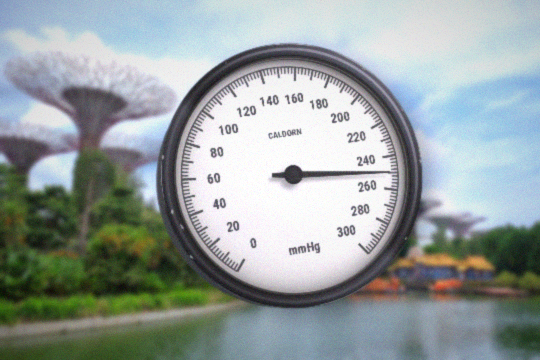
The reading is 250 (mmHg)
